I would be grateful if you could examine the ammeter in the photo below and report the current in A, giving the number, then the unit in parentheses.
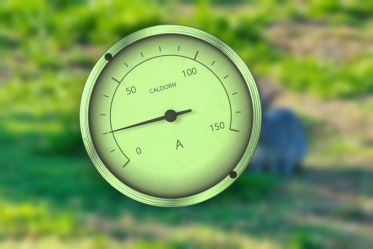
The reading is 20 (A)
